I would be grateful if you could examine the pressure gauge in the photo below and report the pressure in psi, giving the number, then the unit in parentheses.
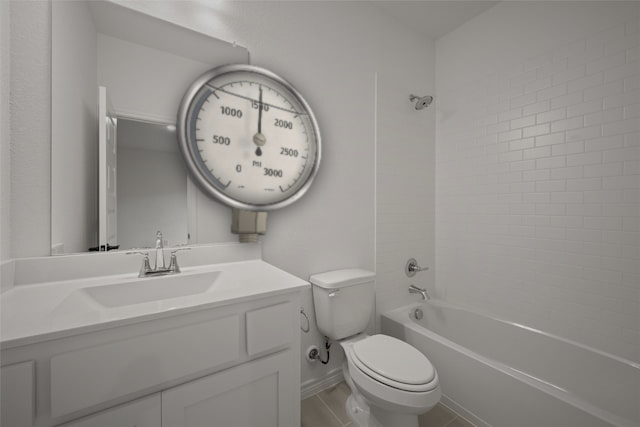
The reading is 1500 (psi)
